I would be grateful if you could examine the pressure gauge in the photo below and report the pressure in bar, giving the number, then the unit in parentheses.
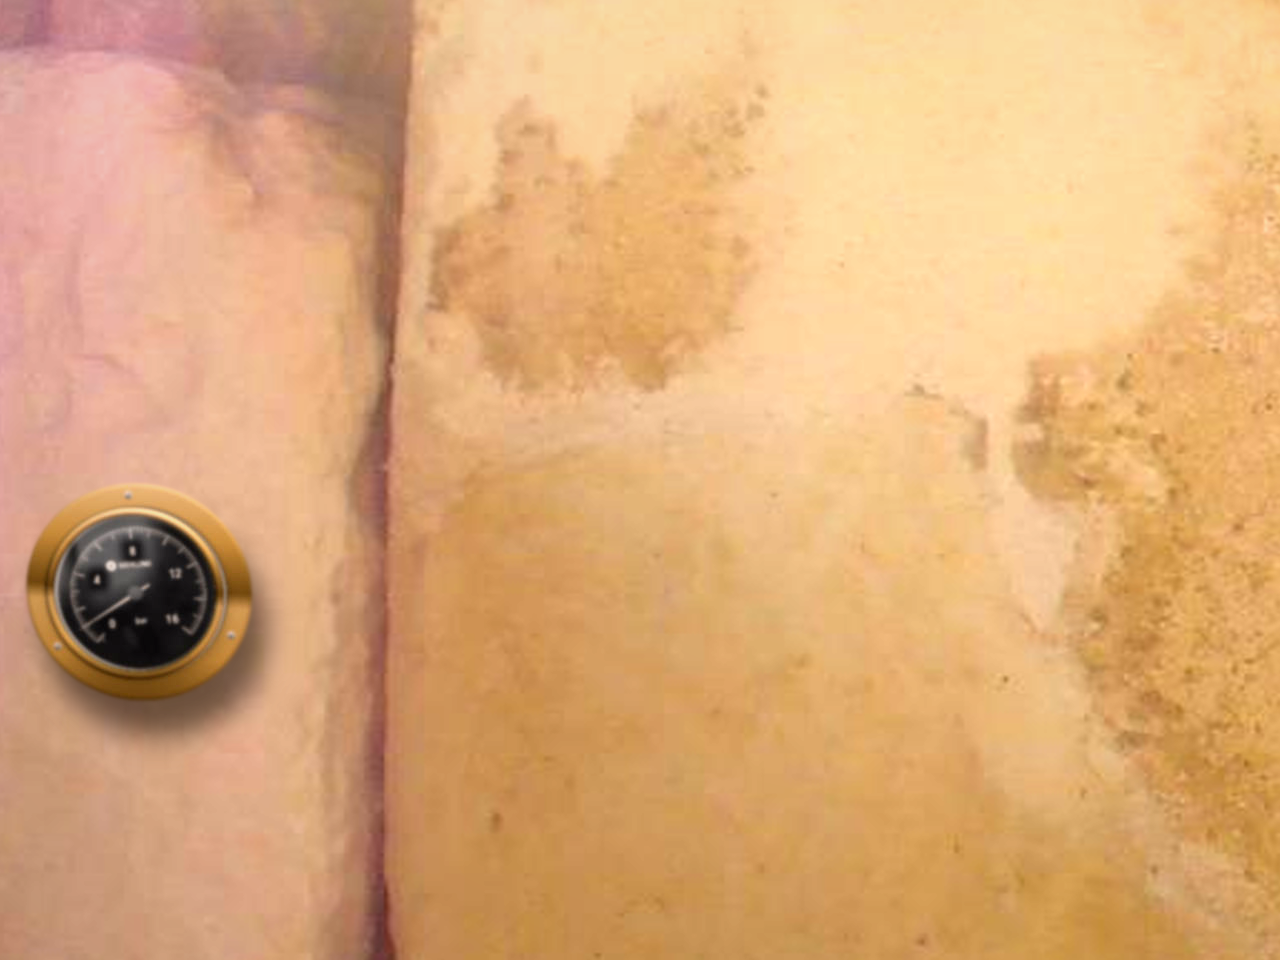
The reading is 1 (bar)
